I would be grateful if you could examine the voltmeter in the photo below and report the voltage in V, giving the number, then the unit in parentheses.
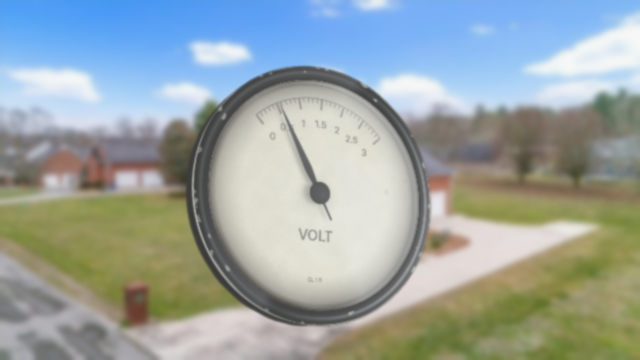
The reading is 0.5 (V)
